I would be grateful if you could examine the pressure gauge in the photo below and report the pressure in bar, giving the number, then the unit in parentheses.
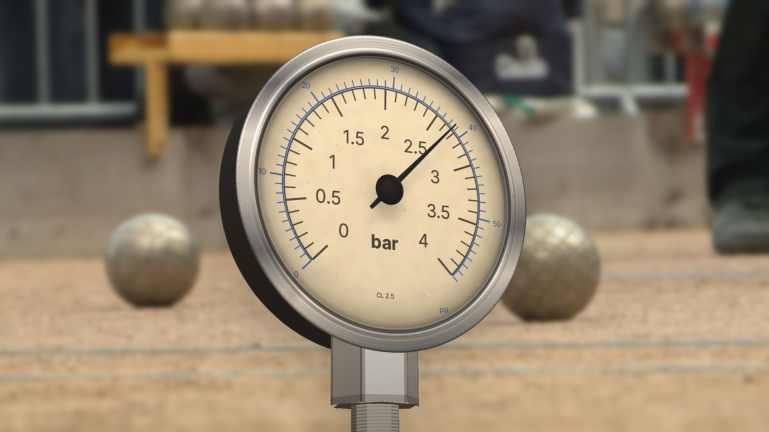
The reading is 2.65 (bar)
